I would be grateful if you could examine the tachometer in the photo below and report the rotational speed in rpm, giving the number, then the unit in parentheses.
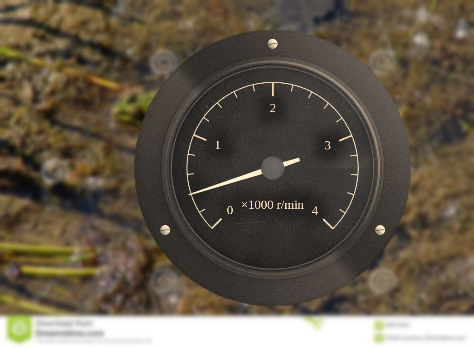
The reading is 400 (rpm)
